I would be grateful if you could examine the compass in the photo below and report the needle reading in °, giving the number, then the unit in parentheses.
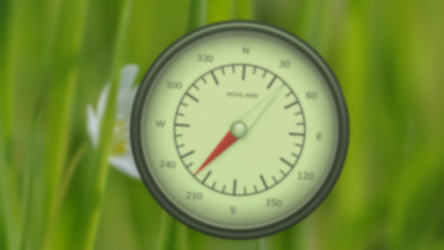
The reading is 220 (°)
